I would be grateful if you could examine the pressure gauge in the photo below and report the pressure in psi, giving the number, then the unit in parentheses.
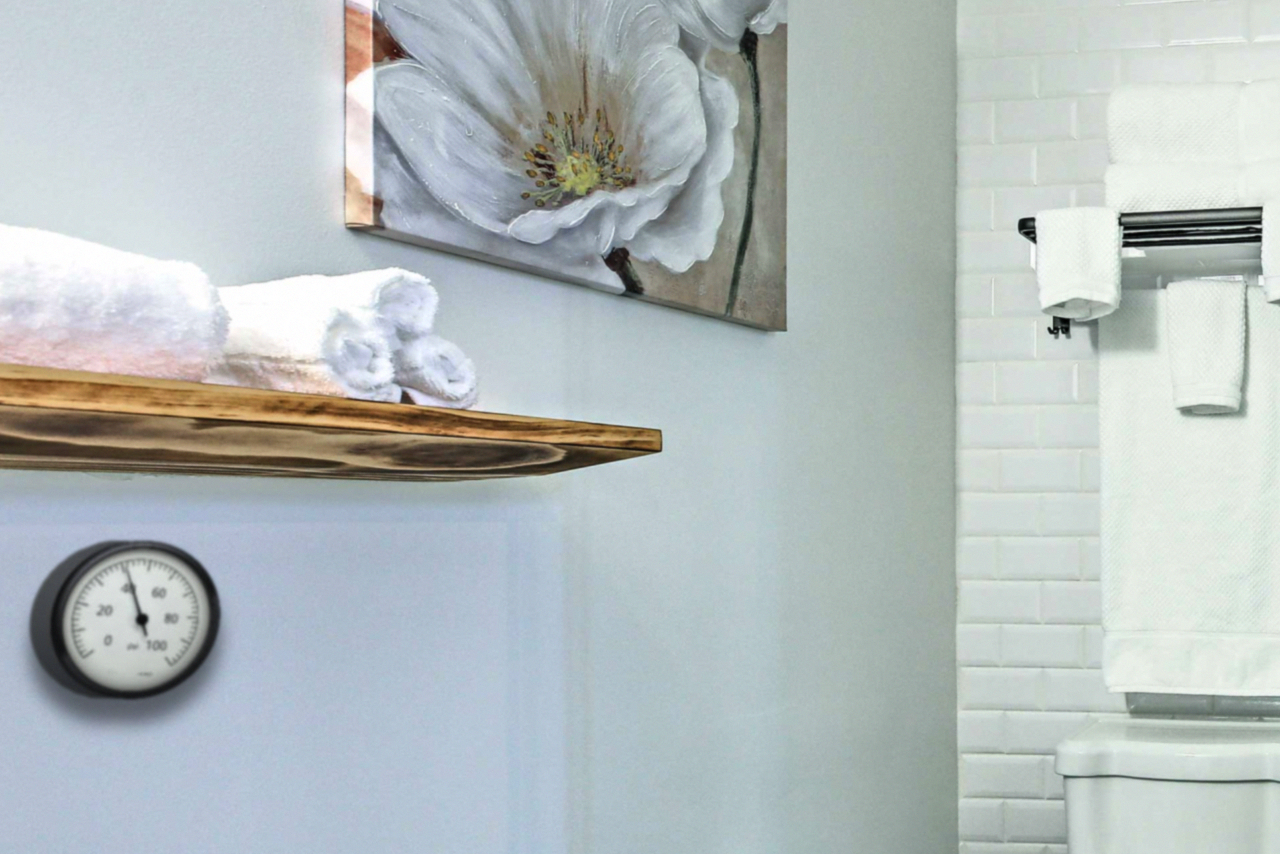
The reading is 40 (psi)
